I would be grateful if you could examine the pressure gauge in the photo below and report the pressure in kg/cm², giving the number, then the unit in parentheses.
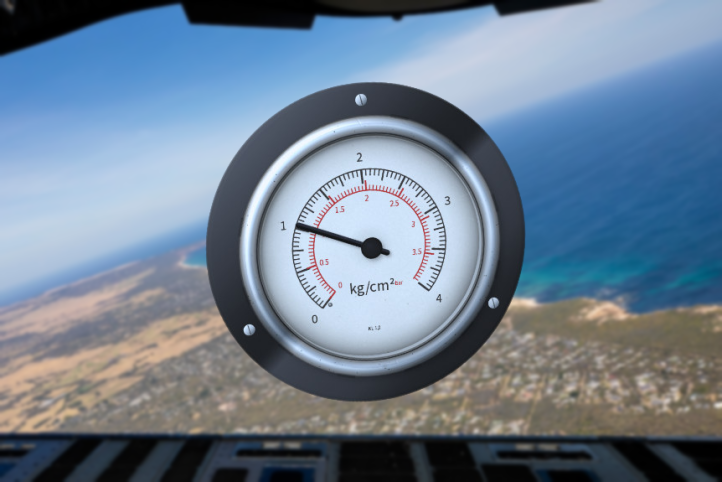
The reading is 1.05 (kg/cm²)
